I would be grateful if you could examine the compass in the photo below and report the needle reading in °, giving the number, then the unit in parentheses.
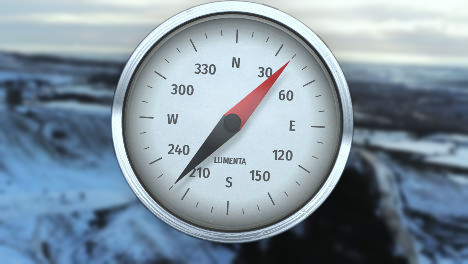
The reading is 40 (°)
